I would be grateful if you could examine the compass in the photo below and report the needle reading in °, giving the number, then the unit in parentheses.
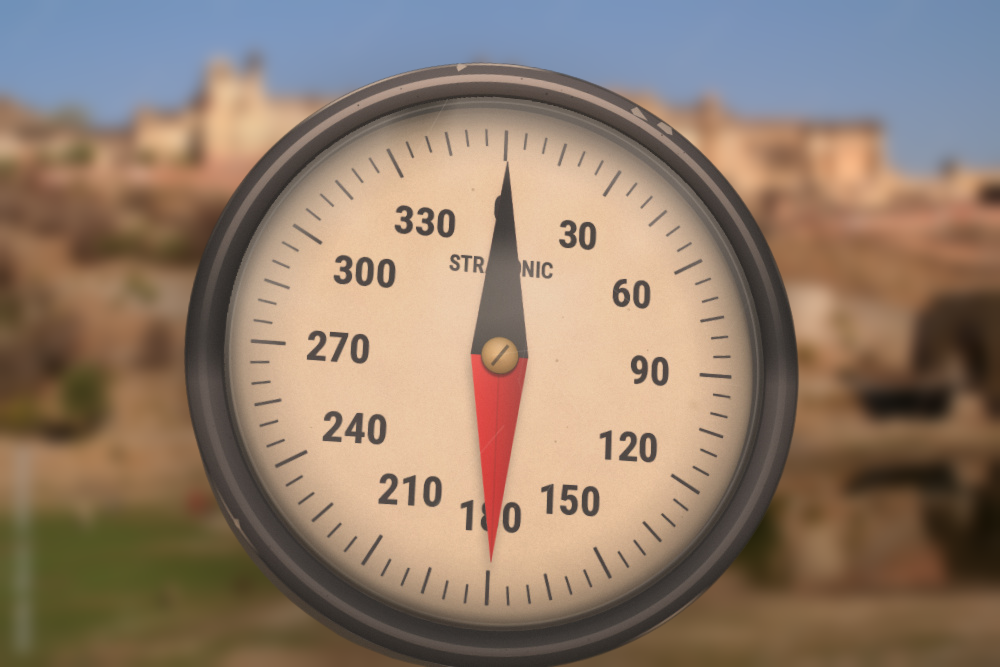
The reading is 180 (°)
